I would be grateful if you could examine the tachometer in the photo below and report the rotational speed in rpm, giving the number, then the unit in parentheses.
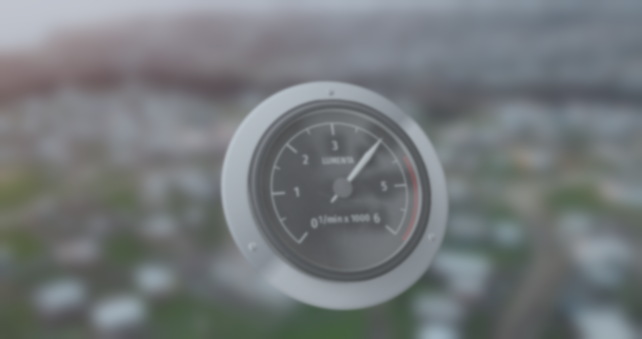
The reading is 4000 (rpm)
